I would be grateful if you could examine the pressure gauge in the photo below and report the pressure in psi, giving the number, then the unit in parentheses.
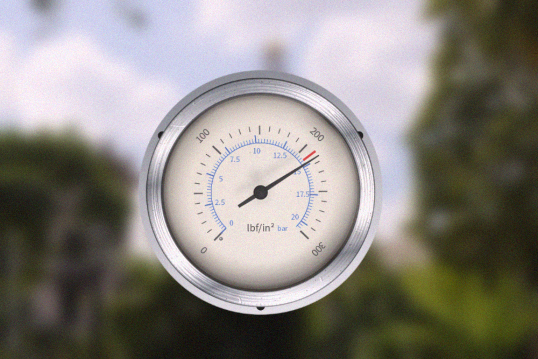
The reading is 215 (psi)
